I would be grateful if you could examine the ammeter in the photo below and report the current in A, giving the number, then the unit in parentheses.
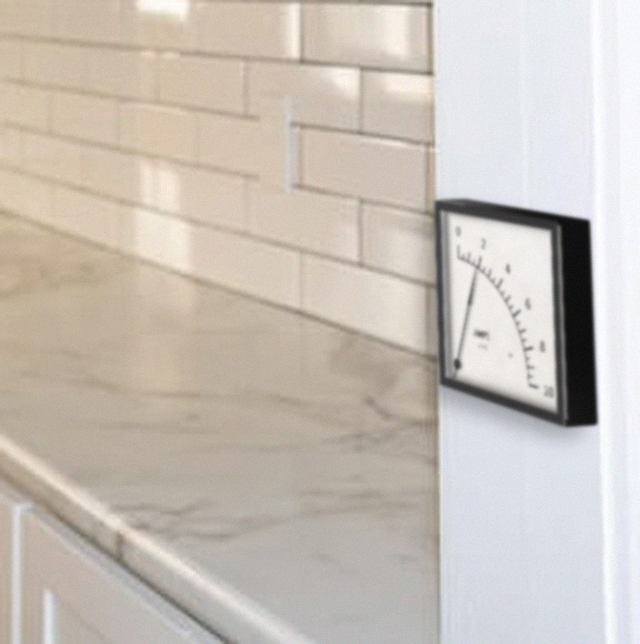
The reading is 2 (A)
